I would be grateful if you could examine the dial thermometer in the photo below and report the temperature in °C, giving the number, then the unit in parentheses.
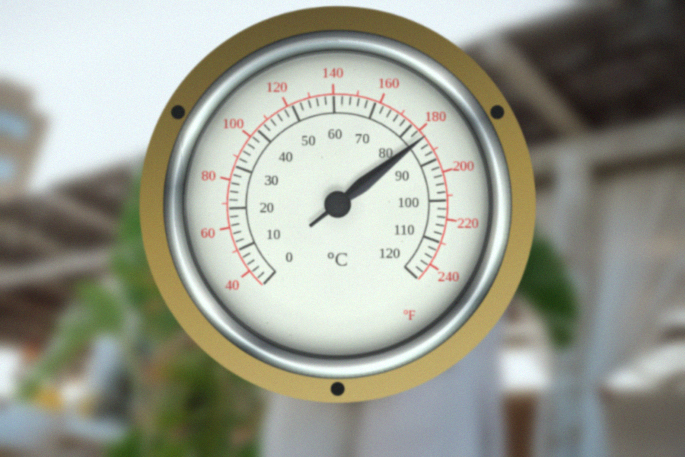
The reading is 84 (°C)
